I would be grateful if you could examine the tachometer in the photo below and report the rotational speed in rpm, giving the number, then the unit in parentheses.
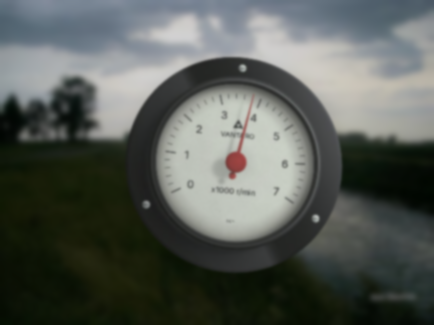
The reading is 3800 (rpm)
